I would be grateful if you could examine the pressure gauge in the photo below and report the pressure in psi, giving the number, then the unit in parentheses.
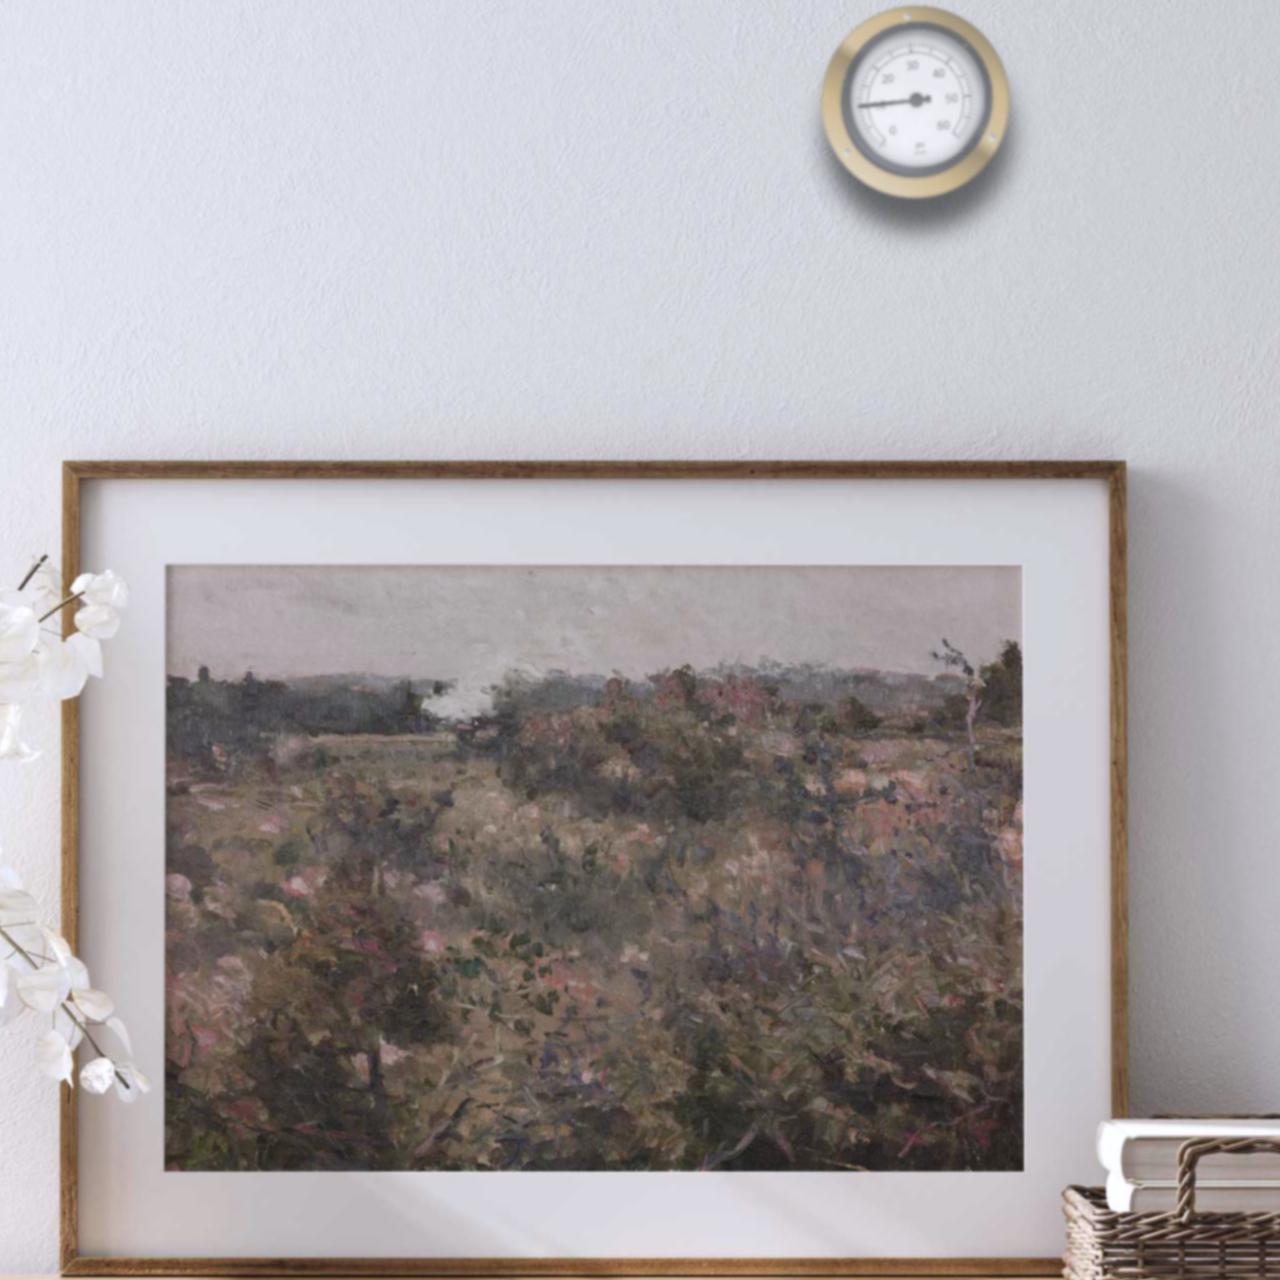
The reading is 10 (psi)
